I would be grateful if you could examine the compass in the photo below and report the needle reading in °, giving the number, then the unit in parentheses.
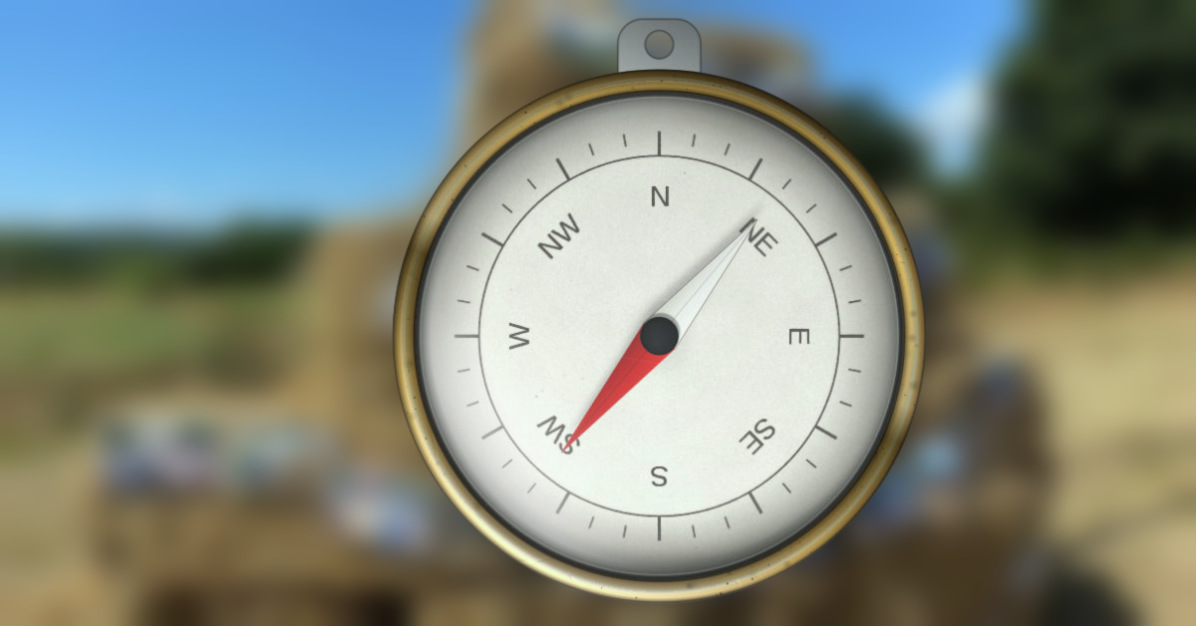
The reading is 220 (°)
